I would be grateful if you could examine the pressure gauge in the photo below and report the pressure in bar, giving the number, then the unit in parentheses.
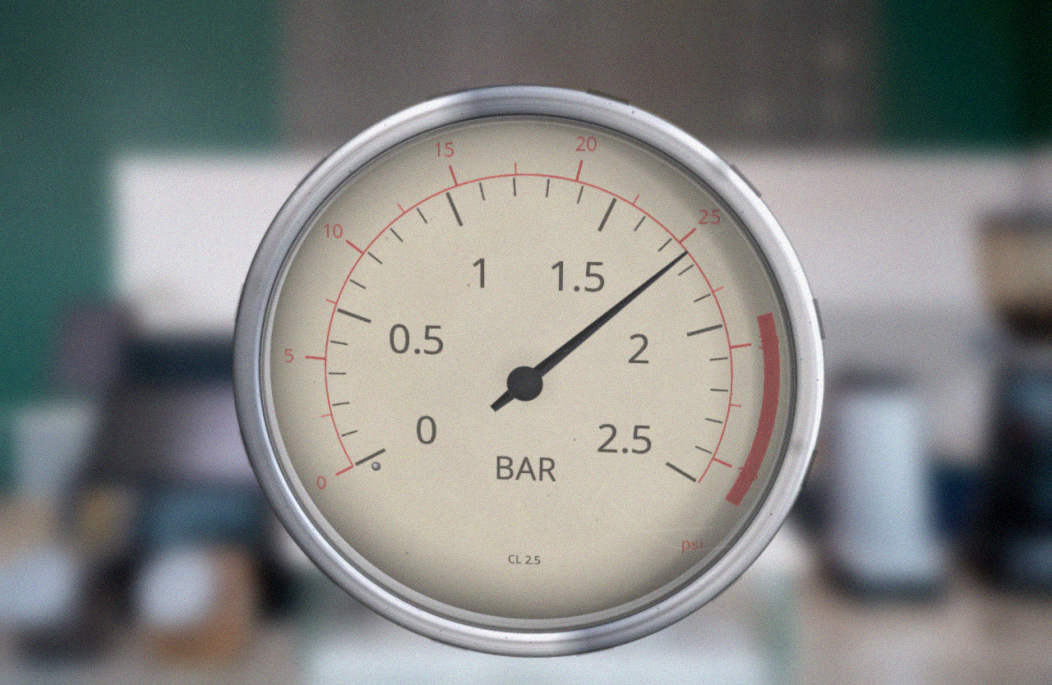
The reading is 1.75 (bar)
